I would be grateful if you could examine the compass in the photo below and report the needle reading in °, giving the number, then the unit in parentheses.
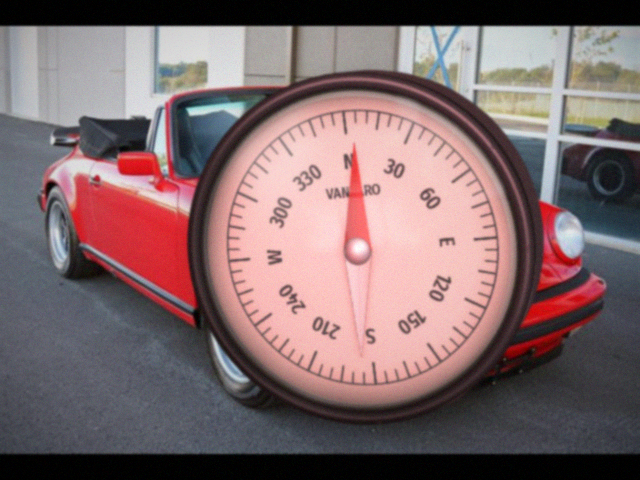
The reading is 5 (°)
